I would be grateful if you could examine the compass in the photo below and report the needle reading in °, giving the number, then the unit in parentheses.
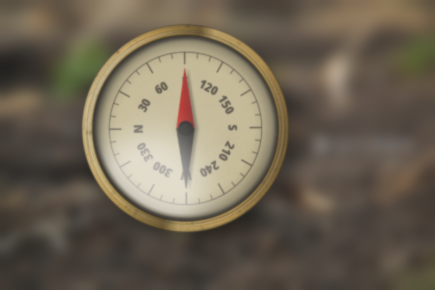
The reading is 90 (°)
